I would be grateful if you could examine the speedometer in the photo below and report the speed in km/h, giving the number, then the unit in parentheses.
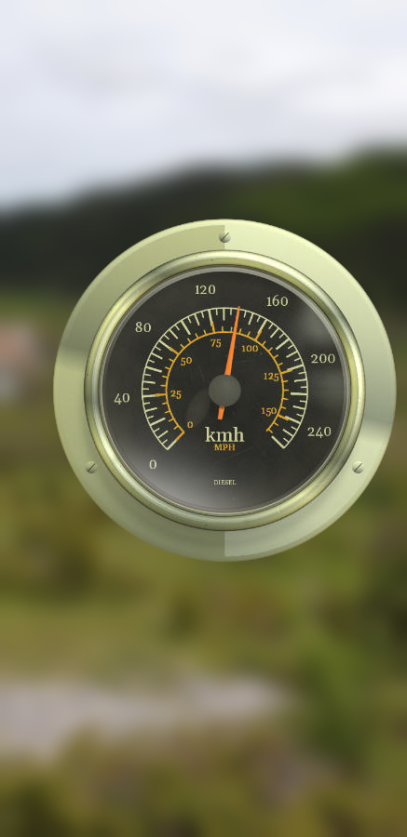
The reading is 140 (km/h)
